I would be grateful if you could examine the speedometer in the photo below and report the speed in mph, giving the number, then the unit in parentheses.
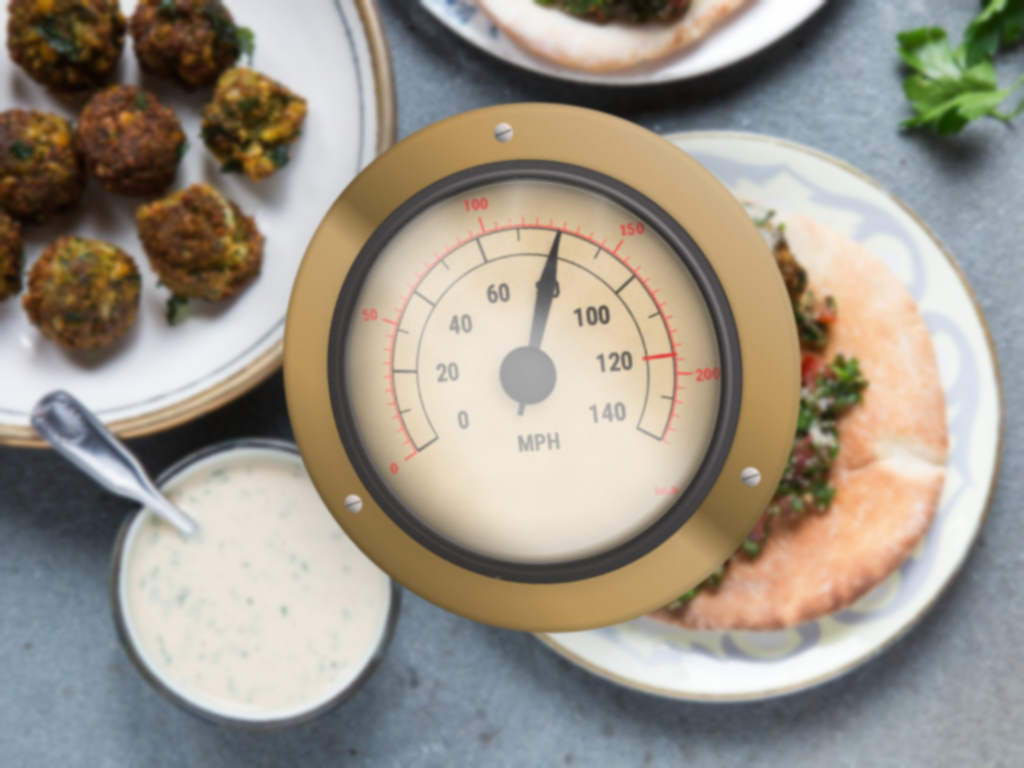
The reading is 80 (mph)
